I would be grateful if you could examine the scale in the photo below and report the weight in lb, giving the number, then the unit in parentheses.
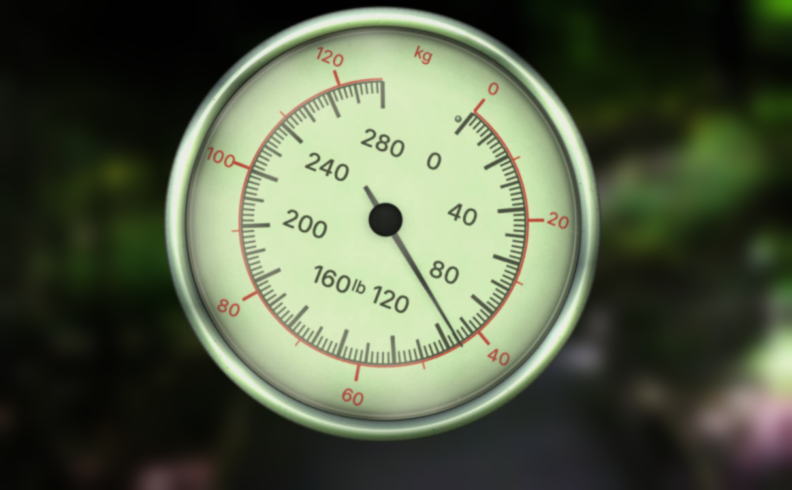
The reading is 96 (lb)
